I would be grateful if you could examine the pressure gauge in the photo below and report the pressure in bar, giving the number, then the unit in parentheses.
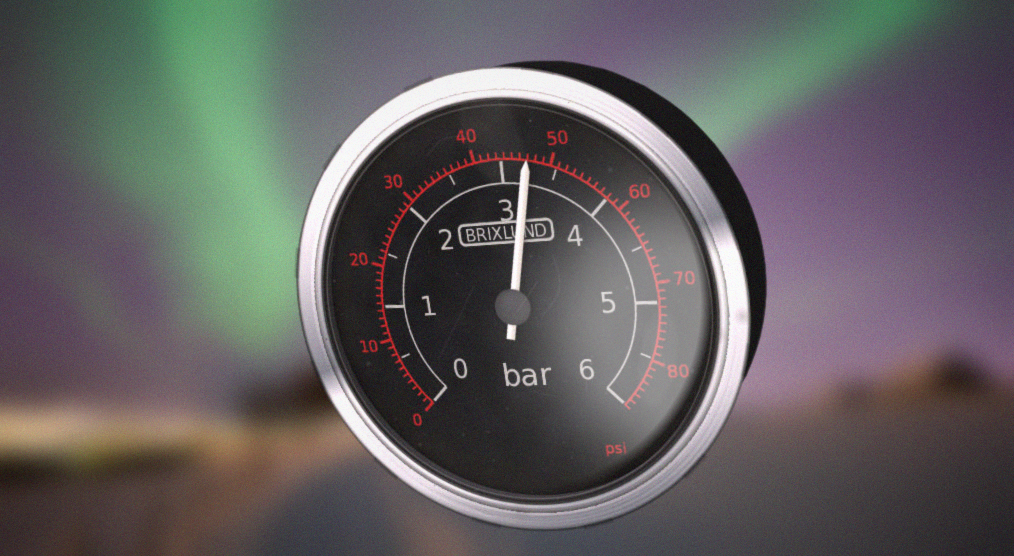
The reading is 3.25 (bar)
